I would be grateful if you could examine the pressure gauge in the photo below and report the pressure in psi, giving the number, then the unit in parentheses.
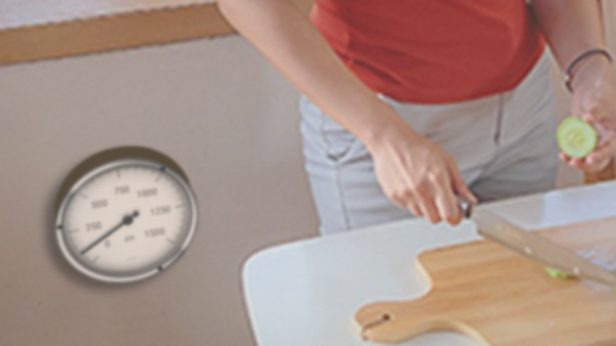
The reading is 100 (psi)
